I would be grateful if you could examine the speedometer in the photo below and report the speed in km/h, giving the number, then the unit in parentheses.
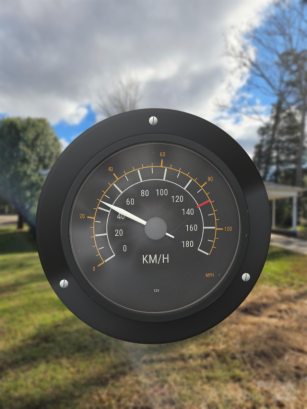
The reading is 45 (km/h)
